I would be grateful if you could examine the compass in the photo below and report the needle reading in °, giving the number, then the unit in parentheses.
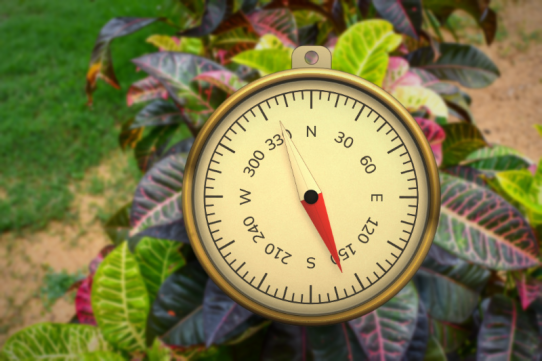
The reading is 157.5 (°)
